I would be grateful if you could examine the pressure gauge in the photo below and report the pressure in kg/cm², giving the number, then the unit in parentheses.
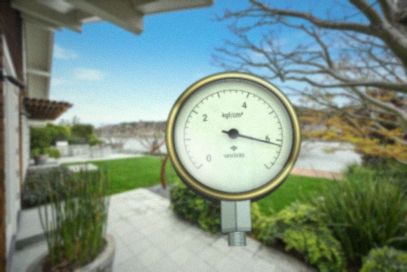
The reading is 6.2 (kg/cm²)
